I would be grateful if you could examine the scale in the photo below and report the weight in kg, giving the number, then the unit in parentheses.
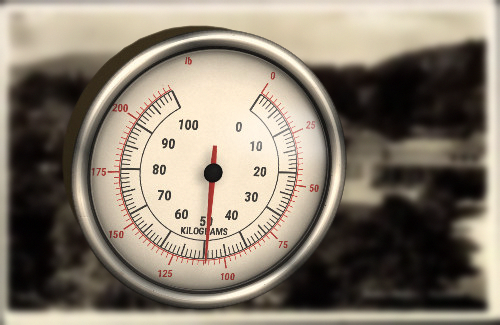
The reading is 50 (kg)
